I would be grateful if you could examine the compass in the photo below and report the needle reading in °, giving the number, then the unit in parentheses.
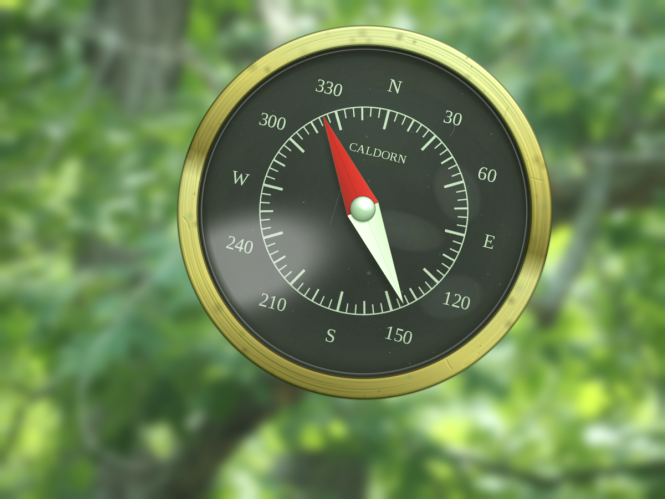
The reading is 322.5 (°)
